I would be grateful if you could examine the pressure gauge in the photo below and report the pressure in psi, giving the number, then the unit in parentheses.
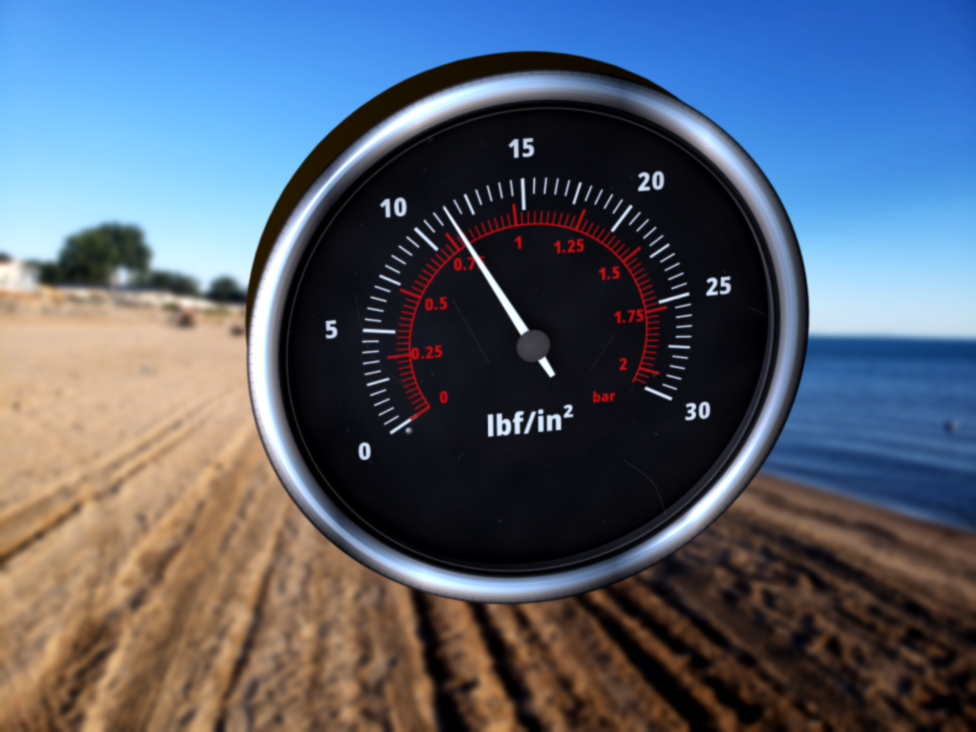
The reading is 11.5 (psi)
